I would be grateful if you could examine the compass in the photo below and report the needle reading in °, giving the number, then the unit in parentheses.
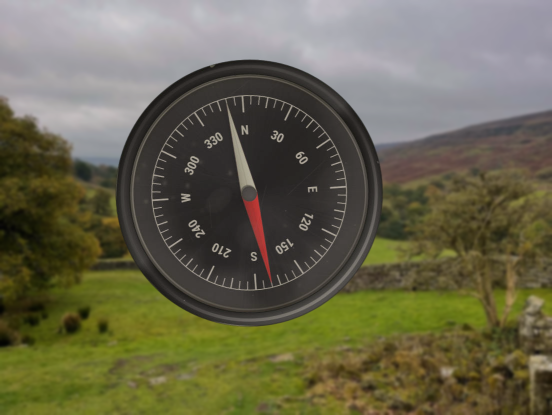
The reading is 170 (°)
